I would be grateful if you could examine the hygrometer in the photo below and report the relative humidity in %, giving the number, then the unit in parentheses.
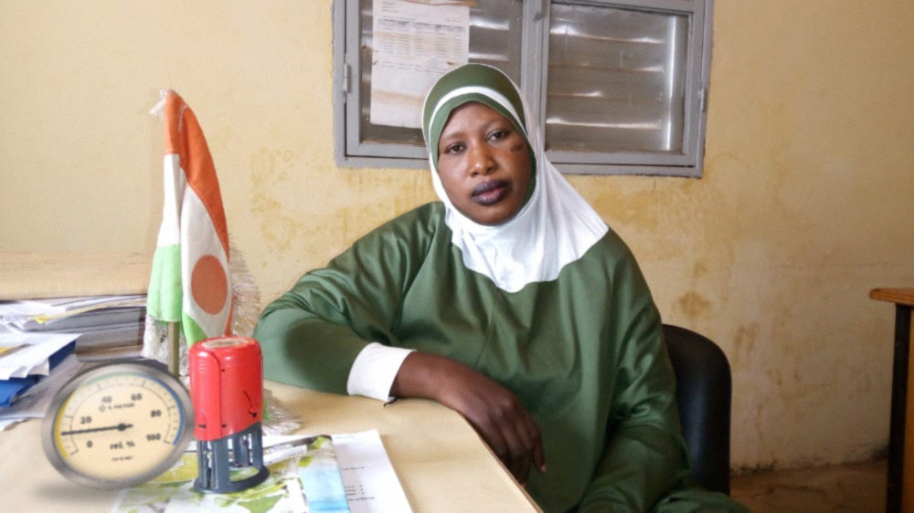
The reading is 12 (%)
